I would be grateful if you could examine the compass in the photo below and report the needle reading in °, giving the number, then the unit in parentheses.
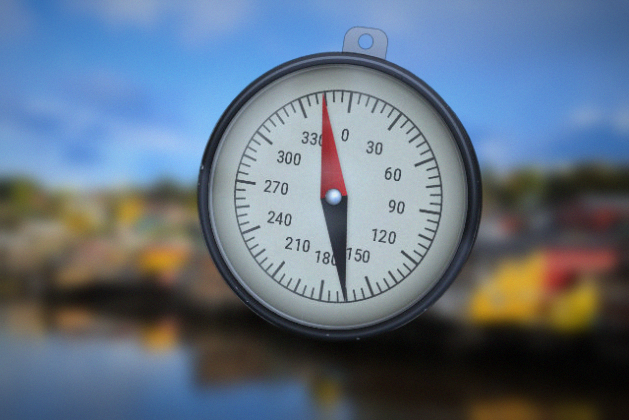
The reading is 345 (°)
